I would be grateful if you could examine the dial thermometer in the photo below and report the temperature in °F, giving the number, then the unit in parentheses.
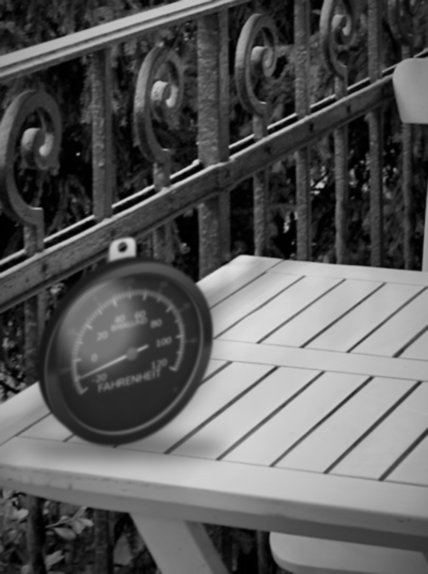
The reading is -10 (°F)
